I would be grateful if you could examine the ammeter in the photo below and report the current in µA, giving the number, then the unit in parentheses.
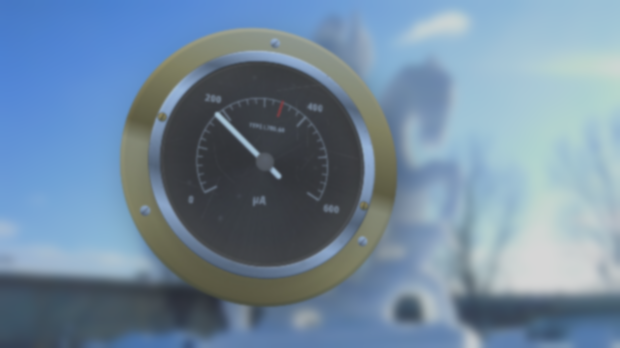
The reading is 180 (µA)
